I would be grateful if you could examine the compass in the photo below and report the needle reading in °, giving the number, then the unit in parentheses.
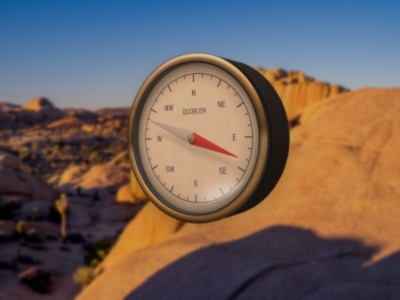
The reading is 110 (°)
